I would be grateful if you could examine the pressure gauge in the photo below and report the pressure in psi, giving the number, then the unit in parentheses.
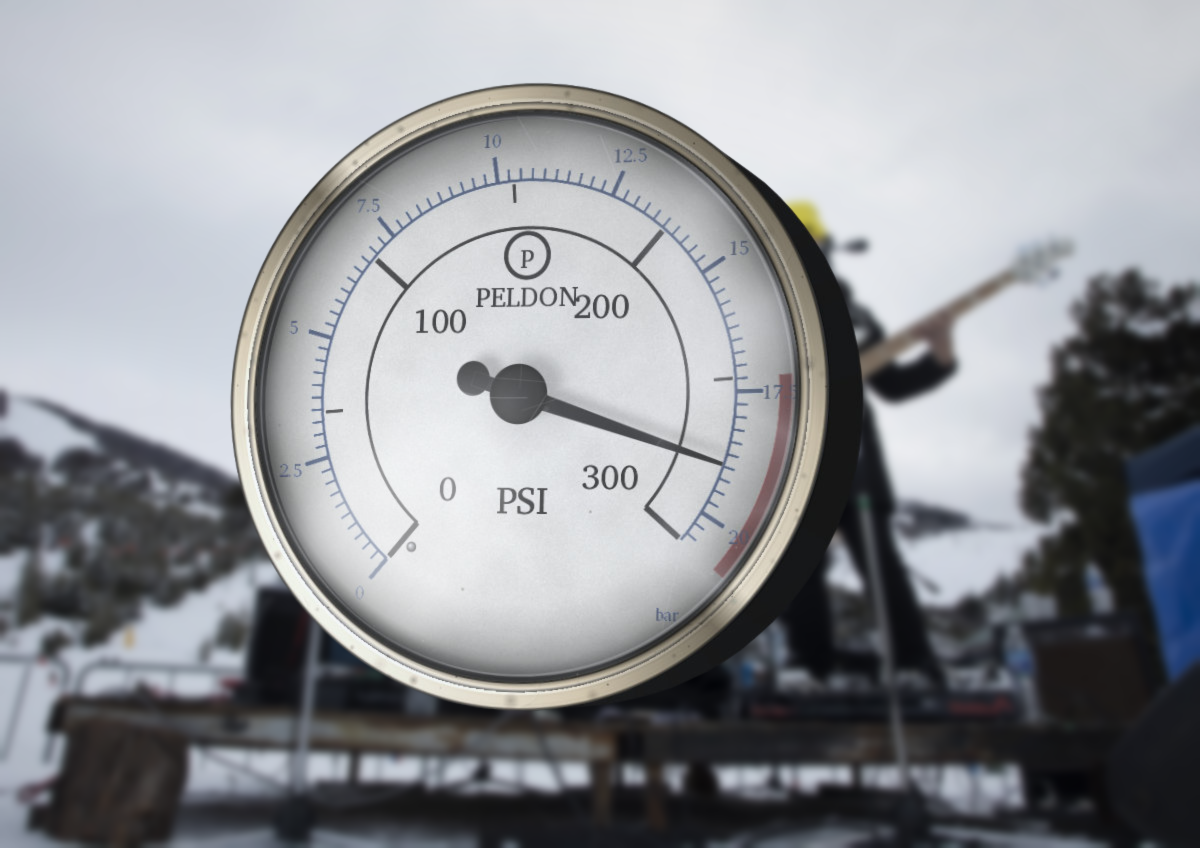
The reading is 275 (psi)
